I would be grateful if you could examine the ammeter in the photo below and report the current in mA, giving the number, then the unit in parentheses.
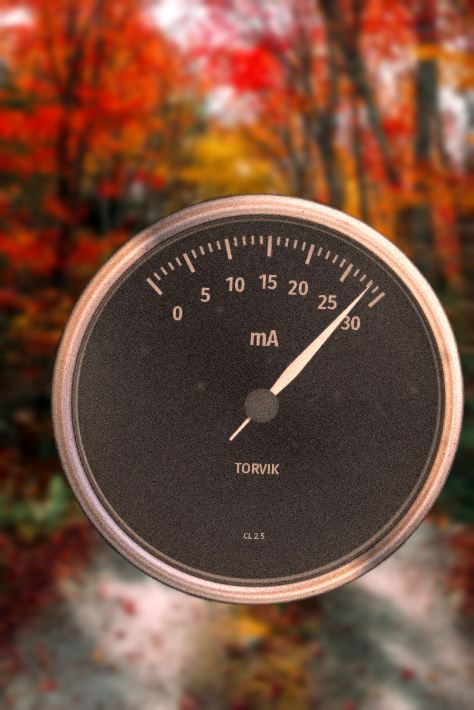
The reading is 28 (mA)
